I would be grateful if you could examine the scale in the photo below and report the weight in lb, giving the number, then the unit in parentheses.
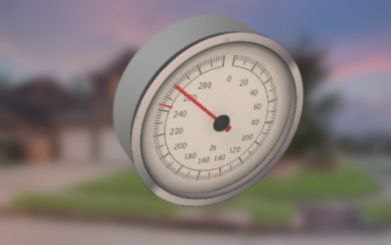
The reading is 260 (lb)
